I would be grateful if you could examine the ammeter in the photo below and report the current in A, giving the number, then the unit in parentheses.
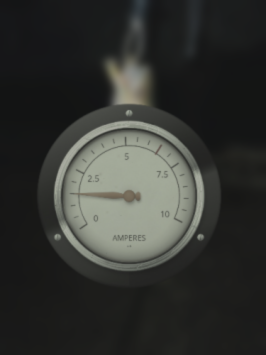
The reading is 1.5 (A)
